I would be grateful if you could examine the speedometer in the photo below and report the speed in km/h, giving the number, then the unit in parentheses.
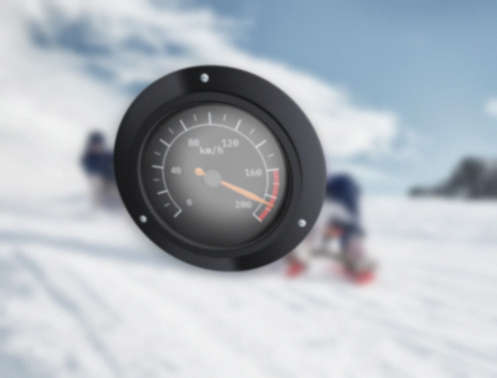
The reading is 185 (km/h)
